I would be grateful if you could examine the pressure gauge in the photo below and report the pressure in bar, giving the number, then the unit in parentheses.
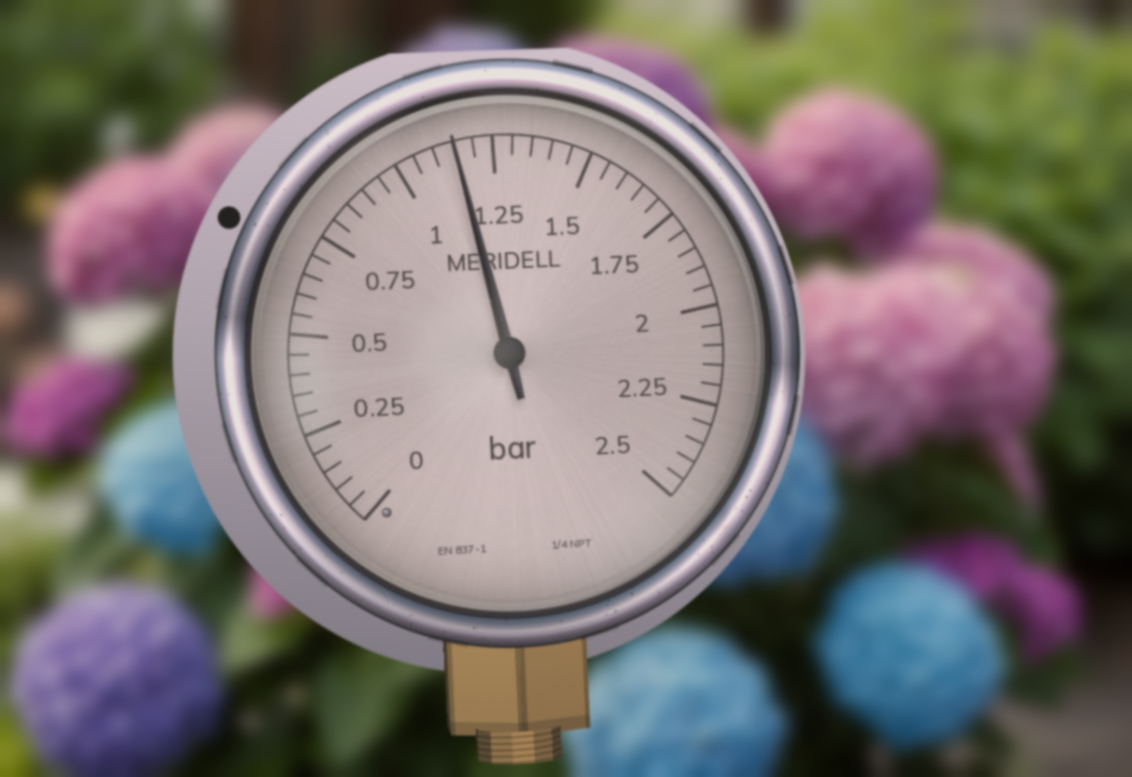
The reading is 1.15 (bar)
